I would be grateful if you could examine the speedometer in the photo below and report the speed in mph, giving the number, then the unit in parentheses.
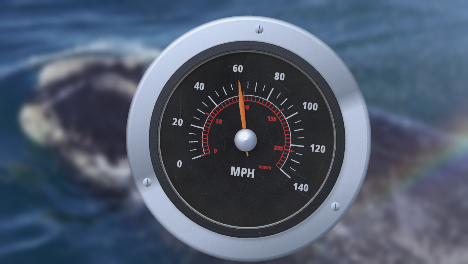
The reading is 60 (mph)
